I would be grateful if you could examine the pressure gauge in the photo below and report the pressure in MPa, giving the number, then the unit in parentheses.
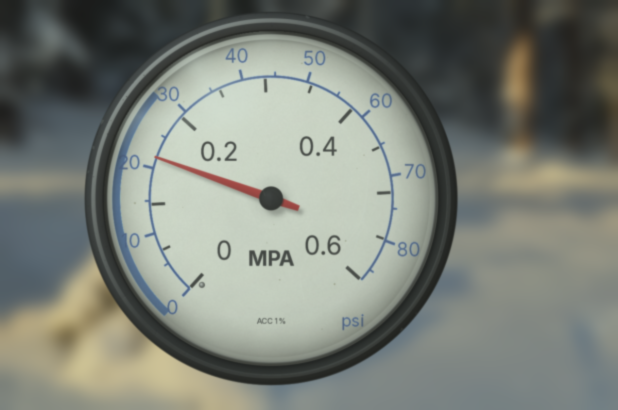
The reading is 0.15 (MPa)
